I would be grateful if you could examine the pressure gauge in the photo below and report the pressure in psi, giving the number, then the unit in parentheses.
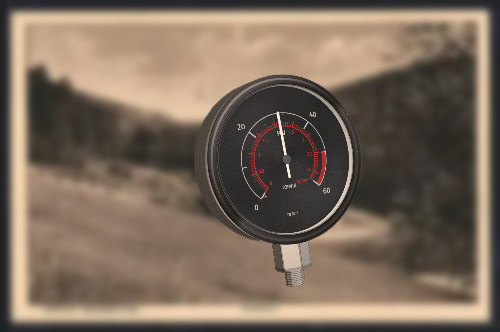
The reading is 30 (psi)
